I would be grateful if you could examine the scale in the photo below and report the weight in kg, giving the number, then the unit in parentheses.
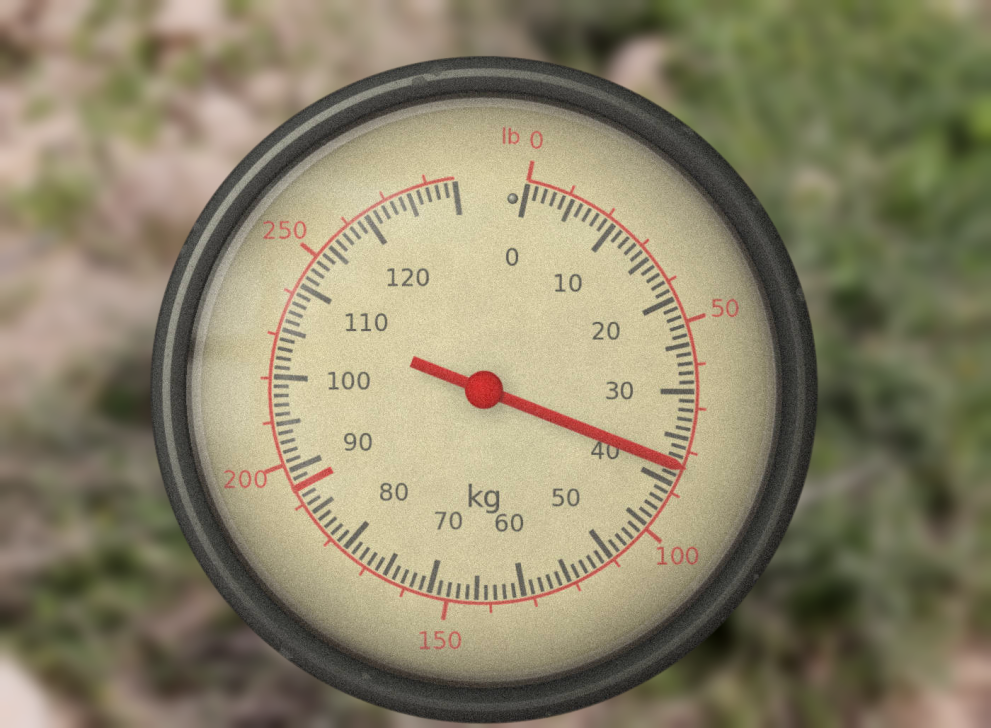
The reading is 38 (kg)
